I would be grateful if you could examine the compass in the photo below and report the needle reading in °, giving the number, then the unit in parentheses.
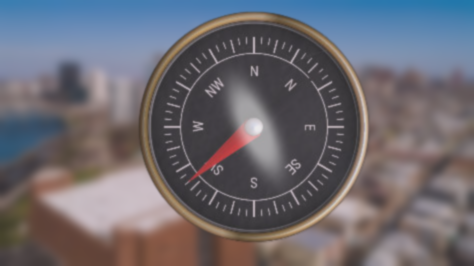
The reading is 230 (°)
